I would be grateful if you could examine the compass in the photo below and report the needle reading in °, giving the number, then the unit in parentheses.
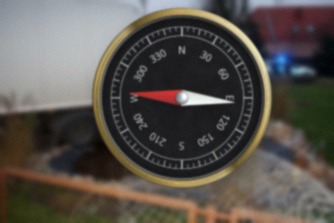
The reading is 275 (°)
